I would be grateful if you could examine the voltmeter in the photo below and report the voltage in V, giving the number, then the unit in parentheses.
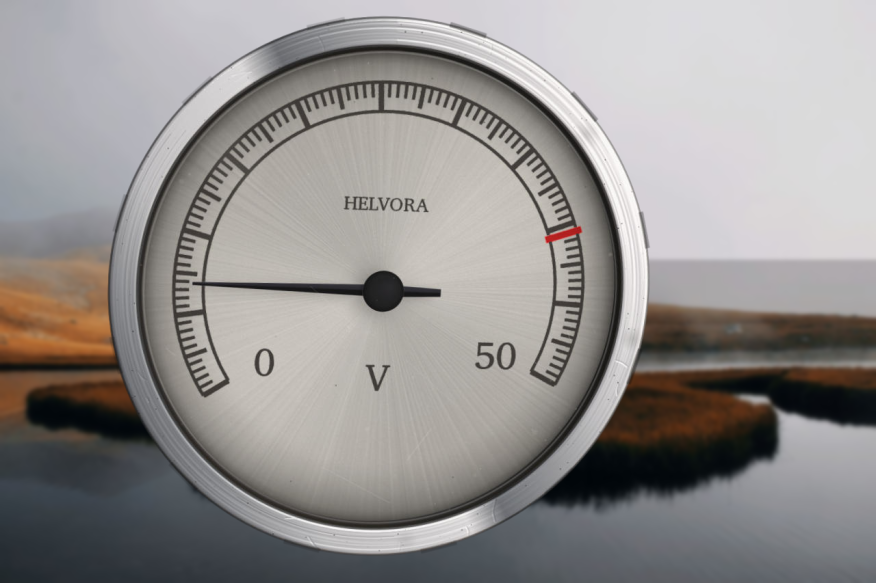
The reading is 7 (V)
